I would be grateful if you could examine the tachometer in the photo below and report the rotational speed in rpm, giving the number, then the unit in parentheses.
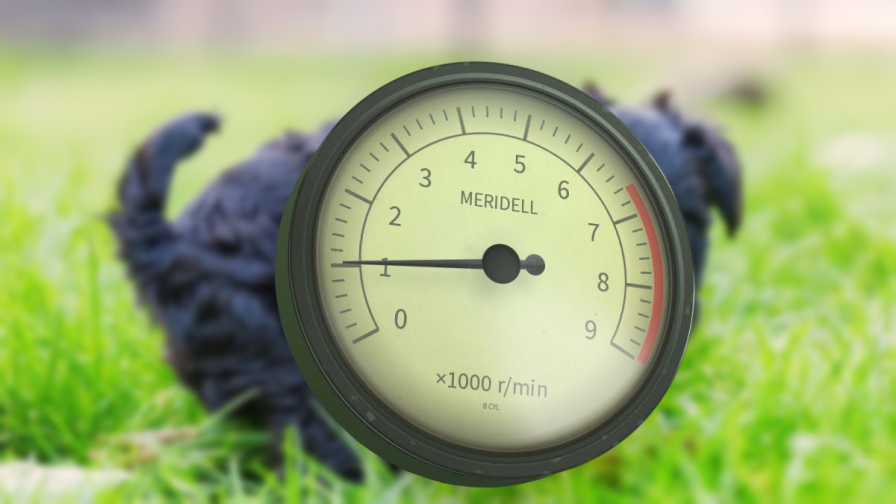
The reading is 1000 (rpm)
